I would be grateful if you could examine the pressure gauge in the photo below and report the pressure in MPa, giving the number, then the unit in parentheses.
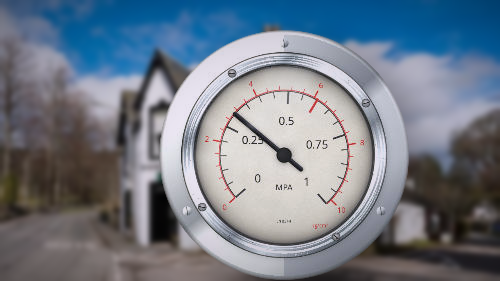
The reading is 0.3 (MPa)
